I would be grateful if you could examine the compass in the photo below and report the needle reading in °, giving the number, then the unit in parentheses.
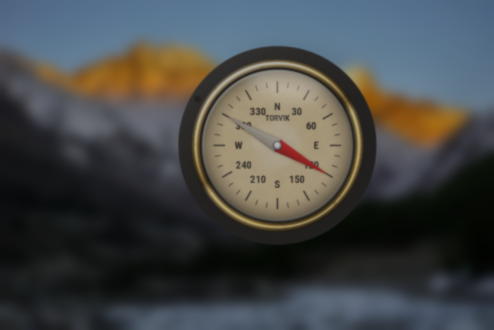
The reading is 120 (°)
